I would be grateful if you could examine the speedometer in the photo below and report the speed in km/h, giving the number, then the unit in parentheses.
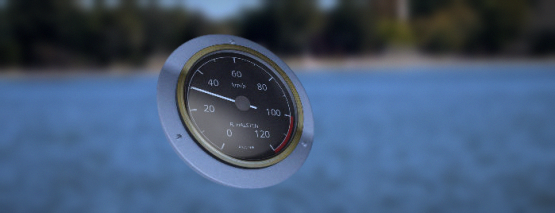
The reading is 30 (km/h)
